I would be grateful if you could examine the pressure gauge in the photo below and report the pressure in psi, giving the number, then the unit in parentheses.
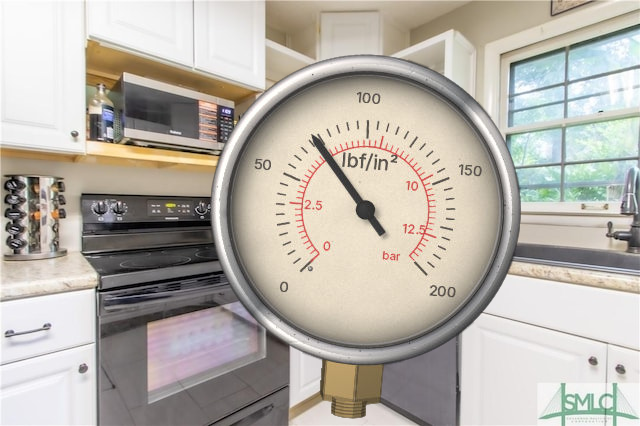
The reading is 72.5 (psi)
